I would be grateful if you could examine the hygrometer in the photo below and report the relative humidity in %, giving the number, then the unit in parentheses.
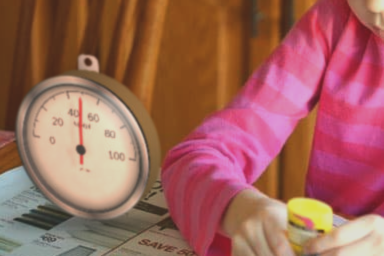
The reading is 50 (%)
